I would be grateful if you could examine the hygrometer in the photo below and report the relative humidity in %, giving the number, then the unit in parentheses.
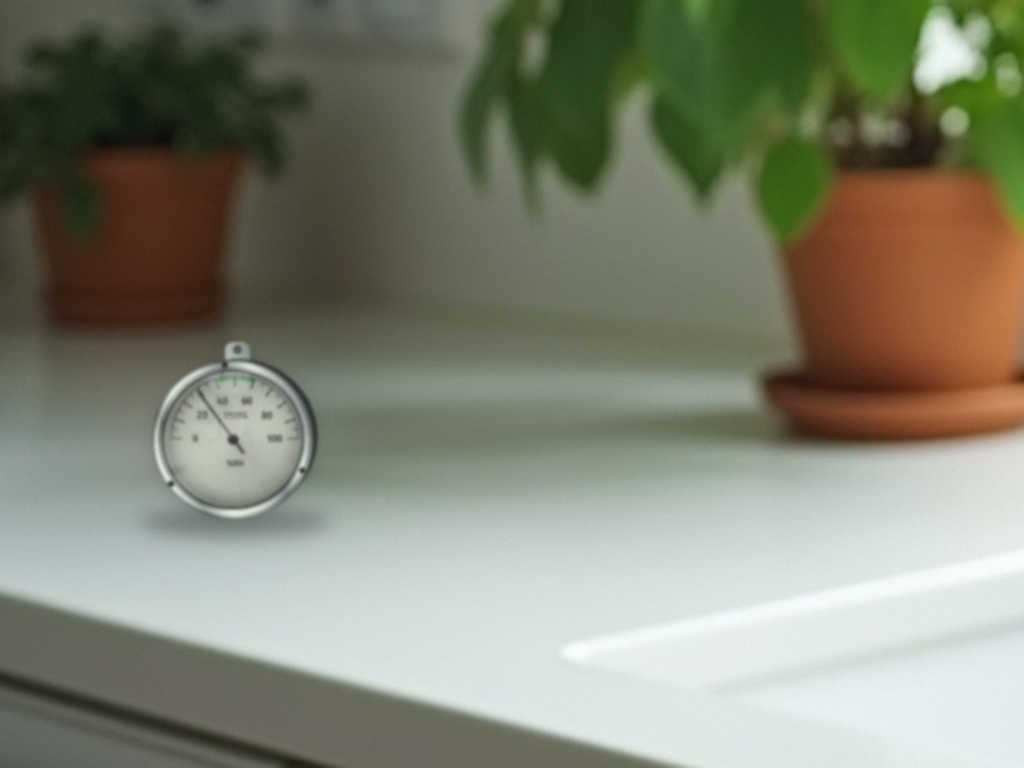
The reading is 30 (%)
